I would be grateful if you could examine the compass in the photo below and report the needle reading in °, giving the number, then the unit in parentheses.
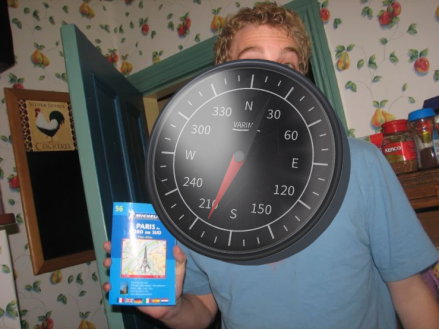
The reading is 200 (°)
